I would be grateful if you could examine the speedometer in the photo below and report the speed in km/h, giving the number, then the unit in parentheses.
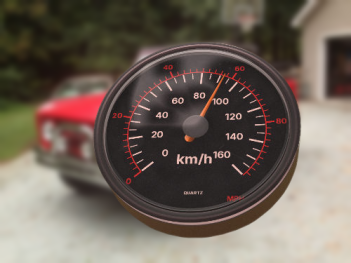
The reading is 92.5 (km/h)
